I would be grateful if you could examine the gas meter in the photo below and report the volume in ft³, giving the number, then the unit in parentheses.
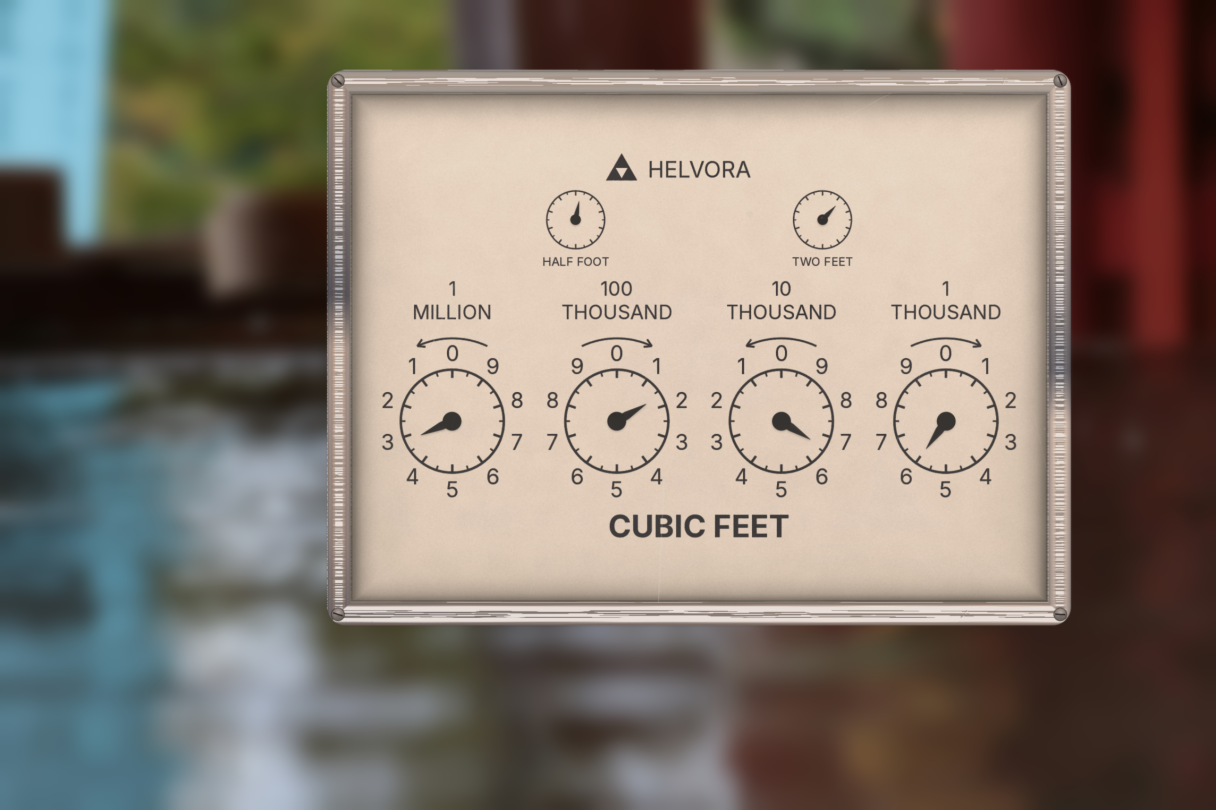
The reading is 316600 (ft³)
